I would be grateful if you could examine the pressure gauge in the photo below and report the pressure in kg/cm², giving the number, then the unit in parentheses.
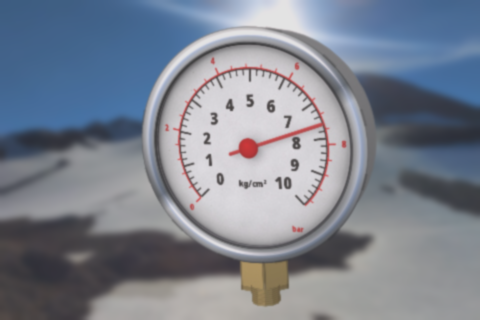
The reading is 7.6 (kg/cm²)
